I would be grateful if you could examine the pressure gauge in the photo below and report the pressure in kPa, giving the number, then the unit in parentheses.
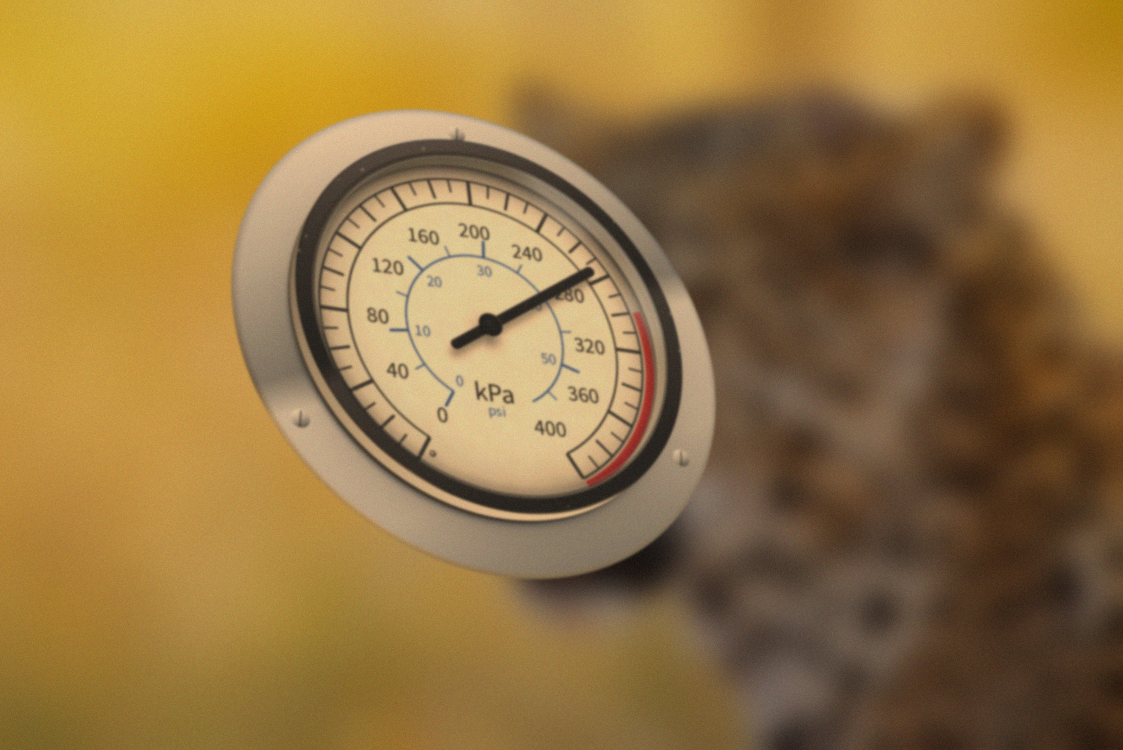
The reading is 275 (kPa)
